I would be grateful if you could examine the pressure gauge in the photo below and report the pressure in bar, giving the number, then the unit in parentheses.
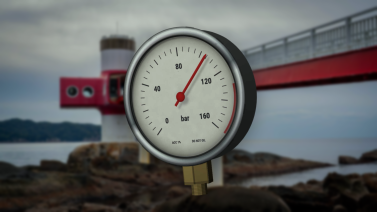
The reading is 105 (bar)
